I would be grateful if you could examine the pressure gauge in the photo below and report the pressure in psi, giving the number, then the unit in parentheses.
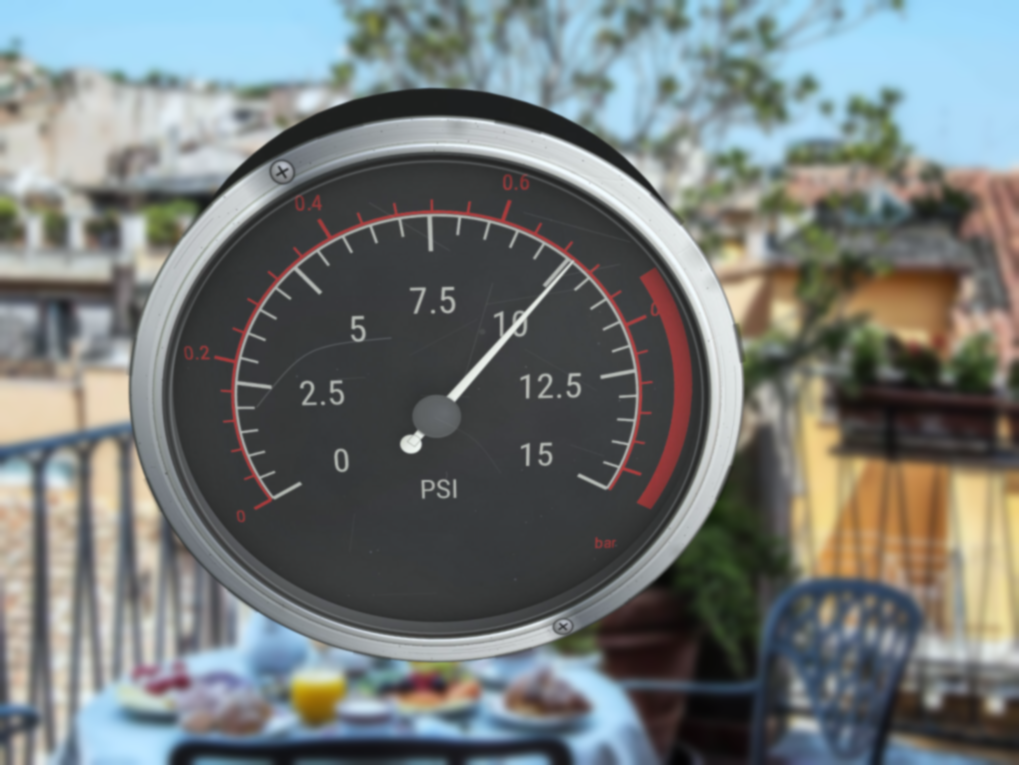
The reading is 10 (psi)
